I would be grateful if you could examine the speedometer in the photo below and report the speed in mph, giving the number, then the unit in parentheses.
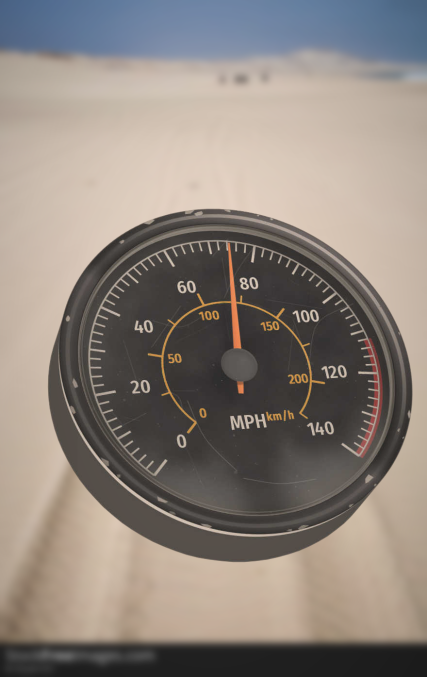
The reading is 74 (mph)
